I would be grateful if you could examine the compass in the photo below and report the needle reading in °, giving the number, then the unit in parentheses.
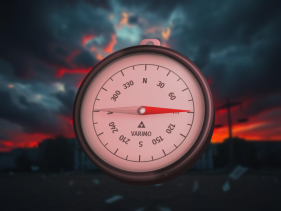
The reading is 90 (°)
